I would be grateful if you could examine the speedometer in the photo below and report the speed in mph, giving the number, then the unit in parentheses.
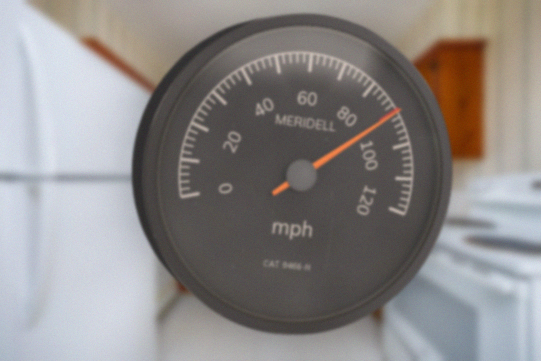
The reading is 90 (mph)
